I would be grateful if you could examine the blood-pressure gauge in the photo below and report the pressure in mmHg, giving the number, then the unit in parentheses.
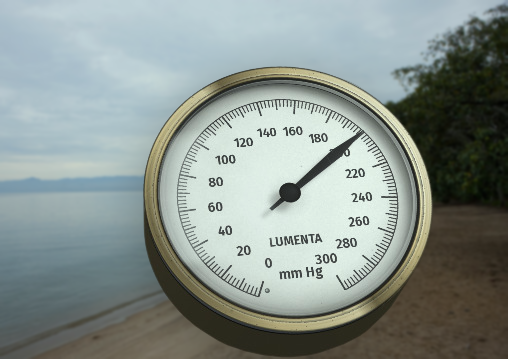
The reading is 200 (mmHg)
